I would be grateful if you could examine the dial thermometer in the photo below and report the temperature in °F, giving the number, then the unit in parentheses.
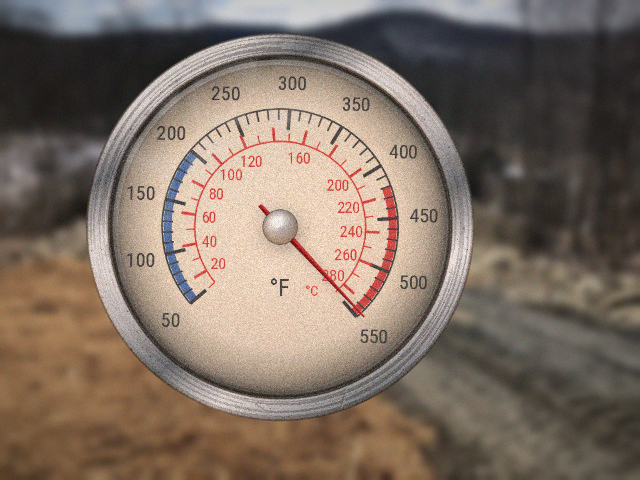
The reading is 545 (°F)
